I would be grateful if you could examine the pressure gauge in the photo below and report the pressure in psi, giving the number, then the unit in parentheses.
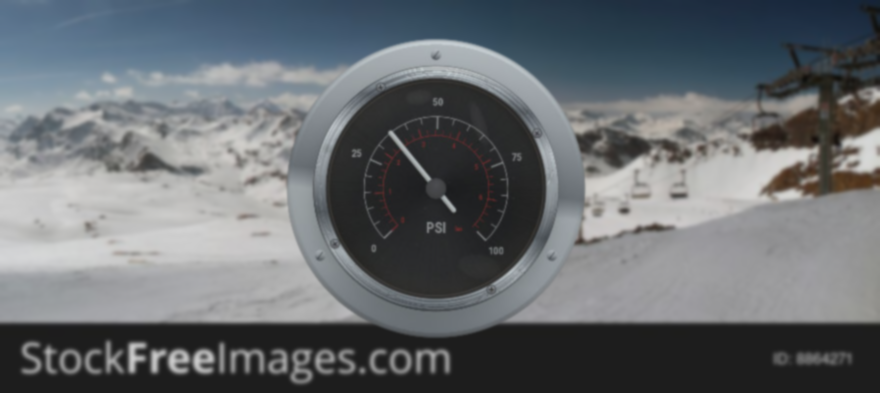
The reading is 35 (psi)
